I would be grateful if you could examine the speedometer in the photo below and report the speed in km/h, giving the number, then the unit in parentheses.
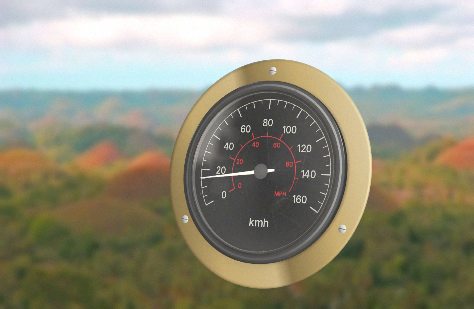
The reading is 15 (km/h)
